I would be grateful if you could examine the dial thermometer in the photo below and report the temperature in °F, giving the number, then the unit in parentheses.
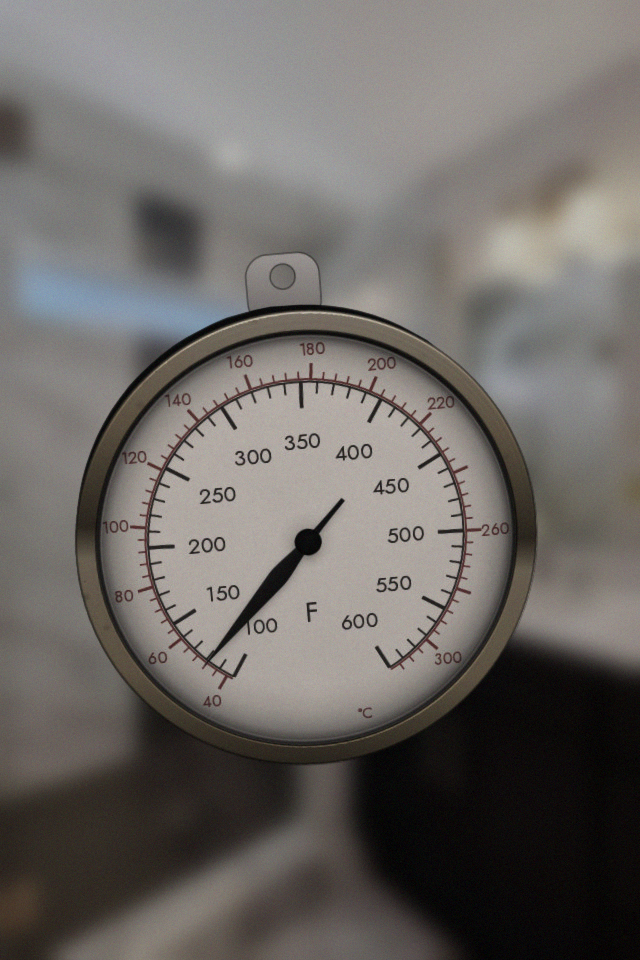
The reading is 120 (°F)
